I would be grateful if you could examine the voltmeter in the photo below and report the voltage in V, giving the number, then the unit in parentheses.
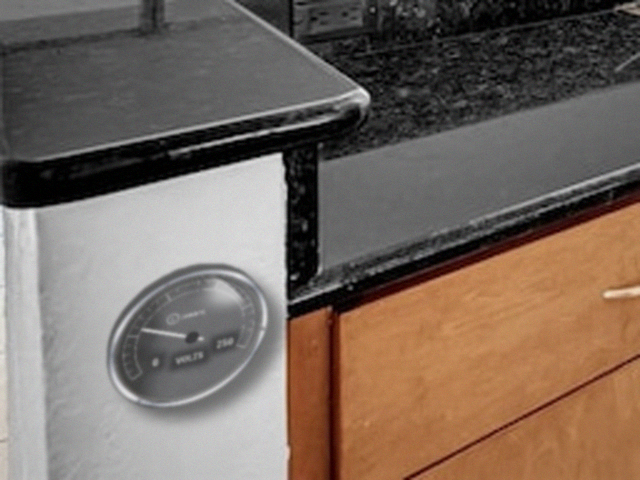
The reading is 60 (V)
